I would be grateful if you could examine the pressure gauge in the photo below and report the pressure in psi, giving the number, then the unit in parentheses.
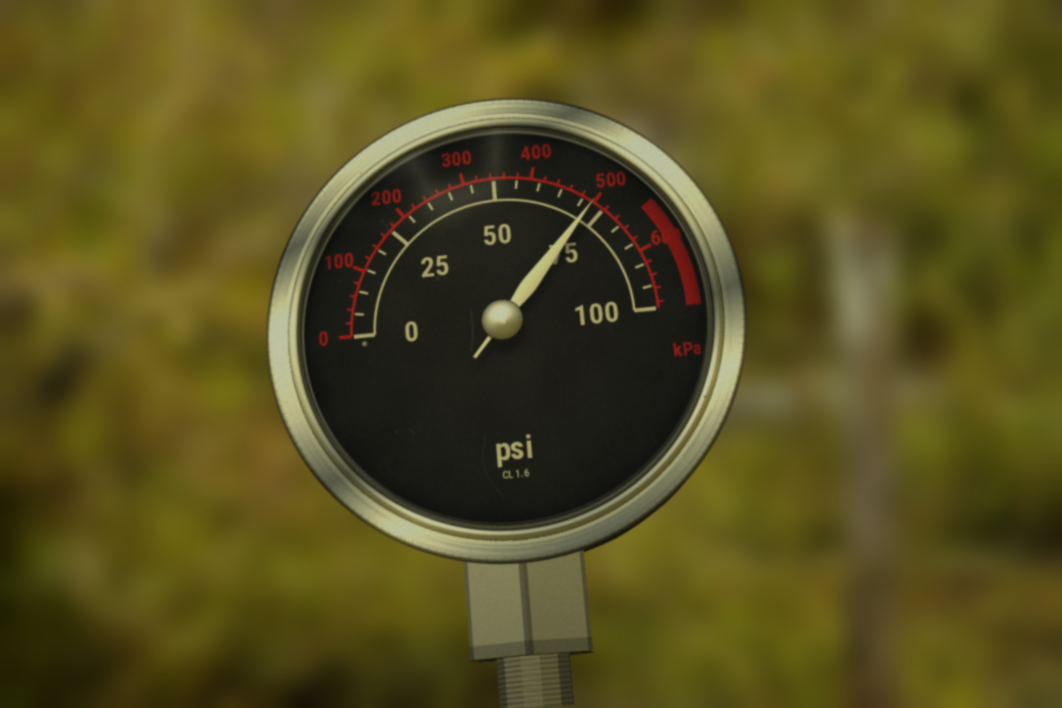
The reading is 72.5 (psi)
